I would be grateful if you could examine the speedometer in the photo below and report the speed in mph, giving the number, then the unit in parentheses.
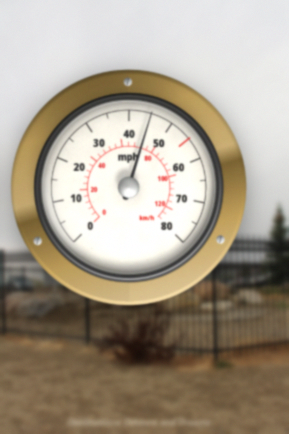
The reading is 45 (mph)
